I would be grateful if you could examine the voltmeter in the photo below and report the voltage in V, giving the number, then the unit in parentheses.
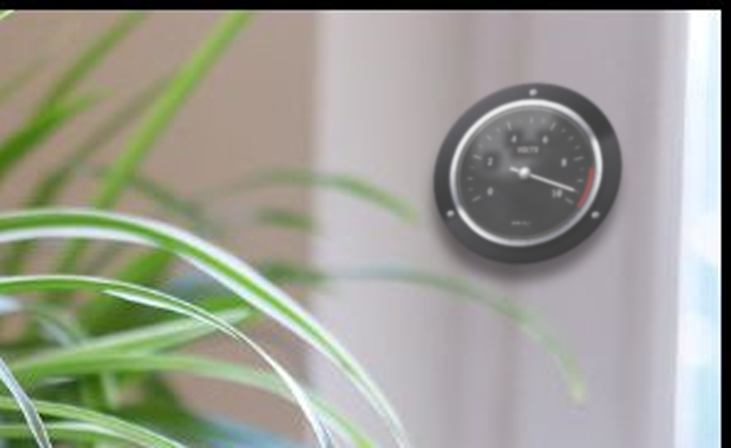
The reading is 9.5 (V)
